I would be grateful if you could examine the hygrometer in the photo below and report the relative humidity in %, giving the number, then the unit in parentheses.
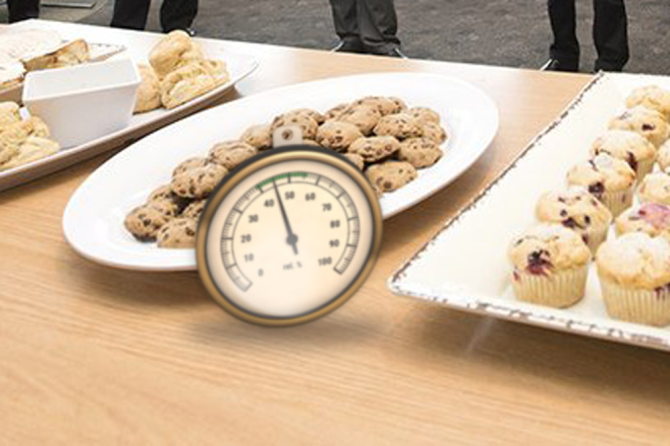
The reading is 45 (%)
